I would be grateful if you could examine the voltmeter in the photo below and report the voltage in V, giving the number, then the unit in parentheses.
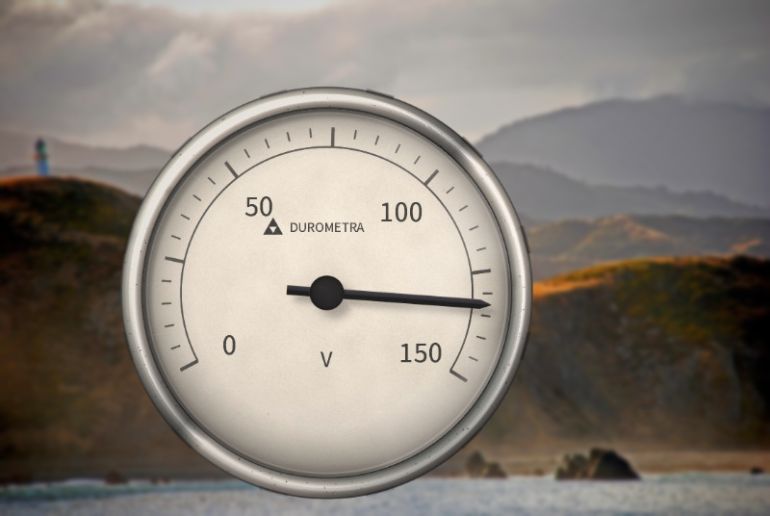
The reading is 132.5 (V)
